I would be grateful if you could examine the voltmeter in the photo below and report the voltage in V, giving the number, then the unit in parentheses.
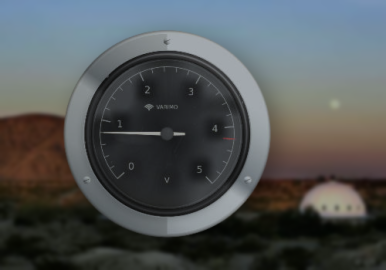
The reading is 0.8 (V)
